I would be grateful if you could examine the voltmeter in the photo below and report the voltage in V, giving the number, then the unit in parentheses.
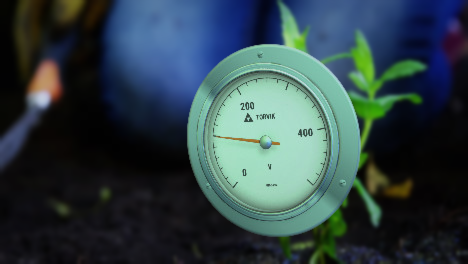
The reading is 100 (V)
